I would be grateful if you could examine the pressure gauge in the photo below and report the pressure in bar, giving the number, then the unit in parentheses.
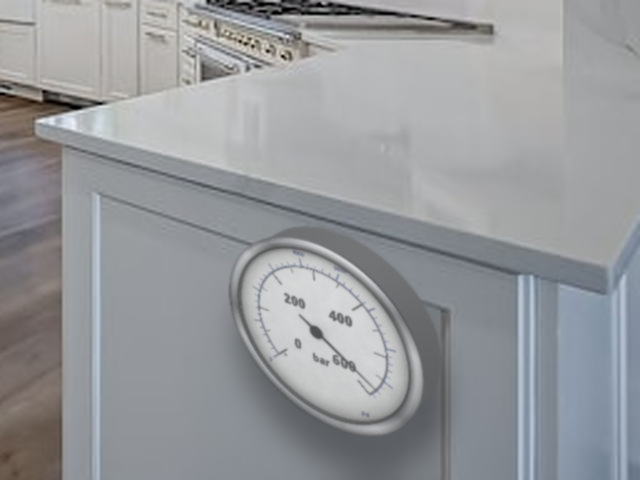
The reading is 575 (bar)
